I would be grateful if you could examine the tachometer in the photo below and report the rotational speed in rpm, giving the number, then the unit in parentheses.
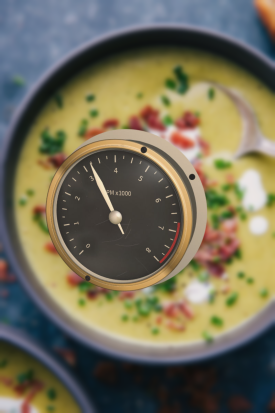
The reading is 3250 (rpm)
